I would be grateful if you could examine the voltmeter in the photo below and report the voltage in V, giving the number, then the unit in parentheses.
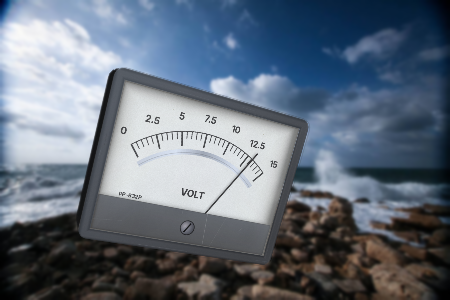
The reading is 13 (V)
